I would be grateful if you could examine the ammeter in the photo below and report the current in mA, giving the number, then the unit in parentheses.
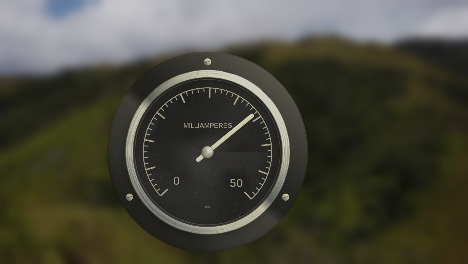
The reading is 34 (mA)
